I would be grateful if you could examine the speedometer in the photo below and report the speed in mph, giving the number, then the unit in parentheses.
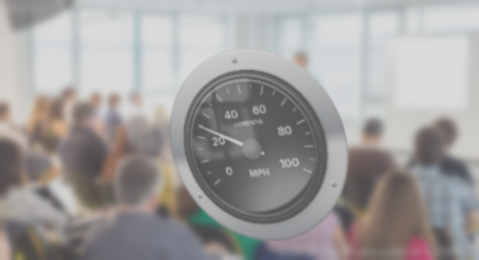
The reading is 25 (mph)
